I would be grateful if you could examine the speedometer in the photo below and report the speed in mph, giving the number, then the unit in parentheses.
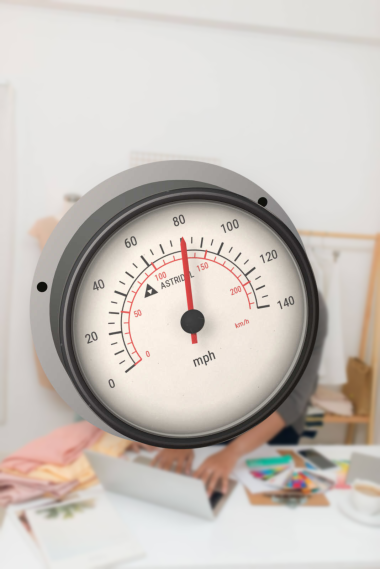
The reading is 80 (mph)
